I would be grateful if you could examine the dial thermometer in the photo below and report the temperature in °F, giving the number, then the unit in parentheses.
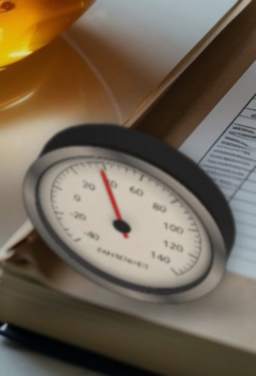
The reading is 40 (°F)
